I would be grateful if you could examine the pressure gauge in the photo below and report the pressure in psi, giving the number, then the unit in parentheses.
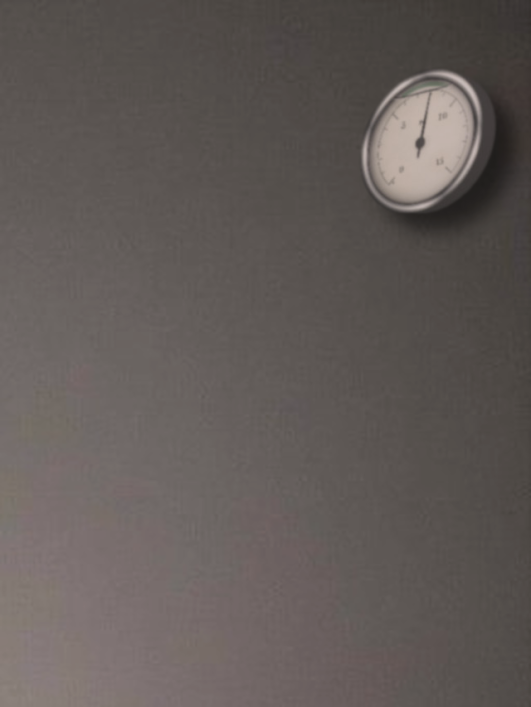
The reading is 8 (psi)
